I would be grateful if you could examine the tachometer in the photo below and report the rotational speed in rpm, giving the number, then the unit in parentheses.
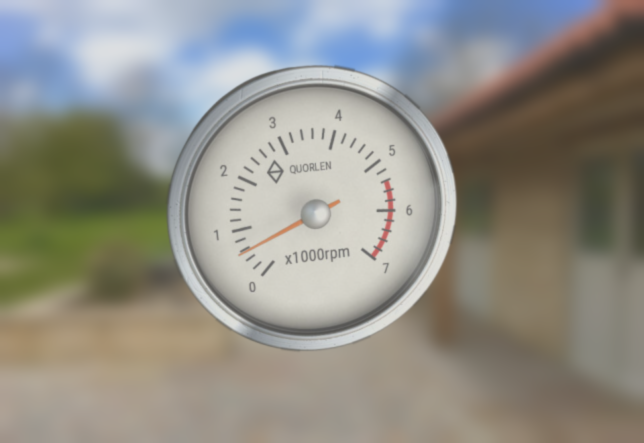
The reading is 600 (rpm)
